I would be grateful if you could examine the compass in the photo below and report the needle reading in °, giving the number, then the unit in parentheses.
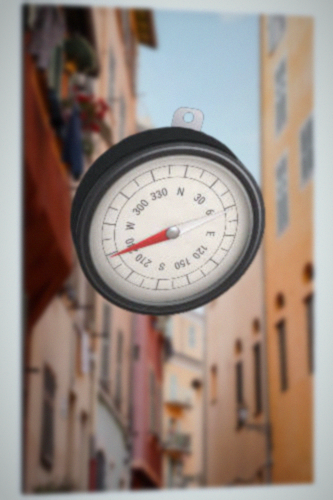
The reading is 240 (°)
